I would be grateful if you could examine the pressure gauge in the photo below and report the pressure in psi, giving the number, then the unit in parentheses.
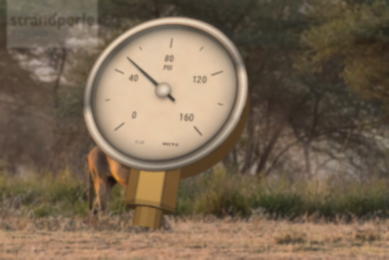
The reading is 50 (psi)
